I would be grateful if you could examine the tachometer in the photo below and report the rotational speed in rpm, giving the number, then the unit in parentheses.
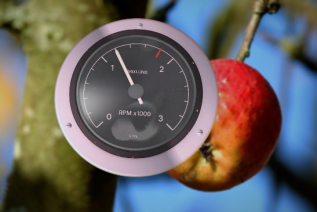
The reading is 1200 (rpm)
